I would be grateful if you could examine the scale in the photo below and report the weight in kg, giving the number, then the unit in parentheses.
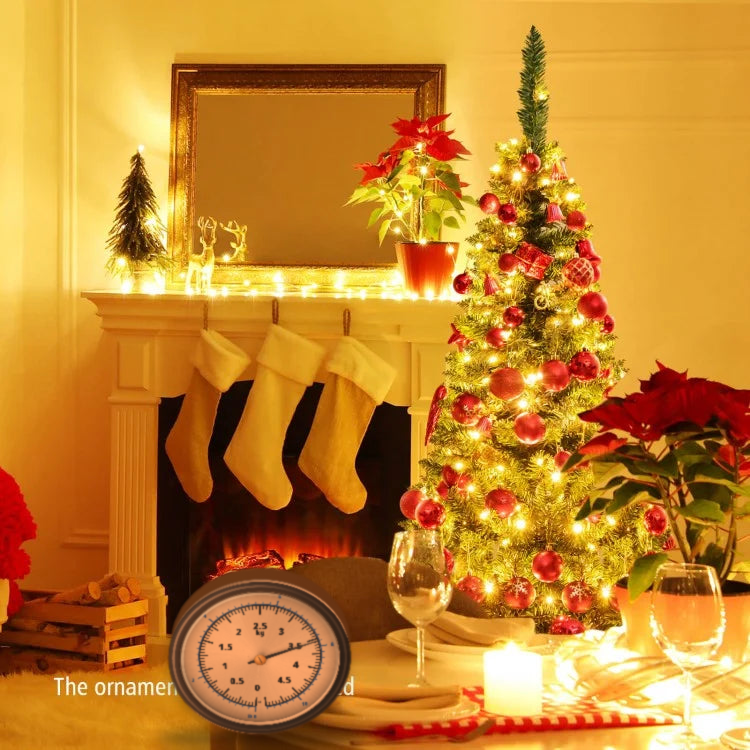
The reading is 3.5 (kg)
